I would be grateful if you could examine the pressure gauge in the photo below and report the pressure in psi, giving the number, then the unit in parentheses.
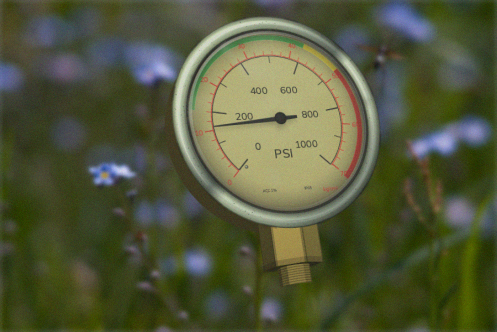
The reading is 150 (psi)
